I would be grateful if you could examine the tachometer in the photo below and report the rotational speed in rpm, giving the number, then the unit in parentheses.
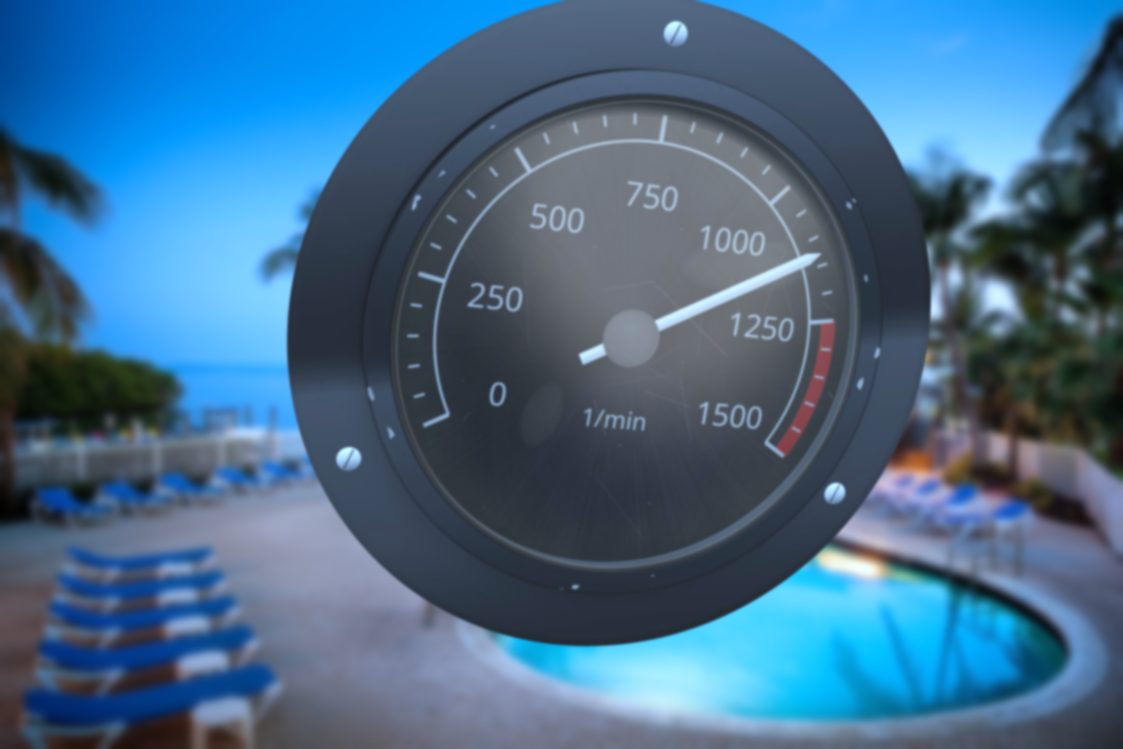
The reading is 1125 (rpm)
